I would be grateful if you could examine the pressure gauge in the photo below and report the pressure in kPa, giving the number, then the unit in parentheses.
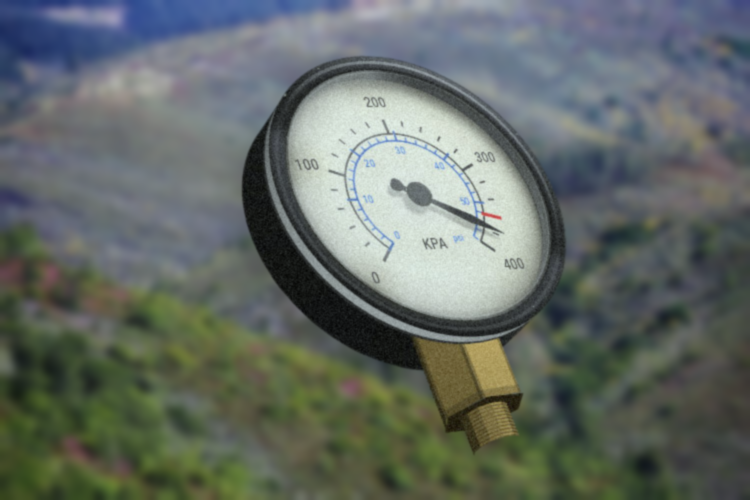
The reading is 380 (kPa)
